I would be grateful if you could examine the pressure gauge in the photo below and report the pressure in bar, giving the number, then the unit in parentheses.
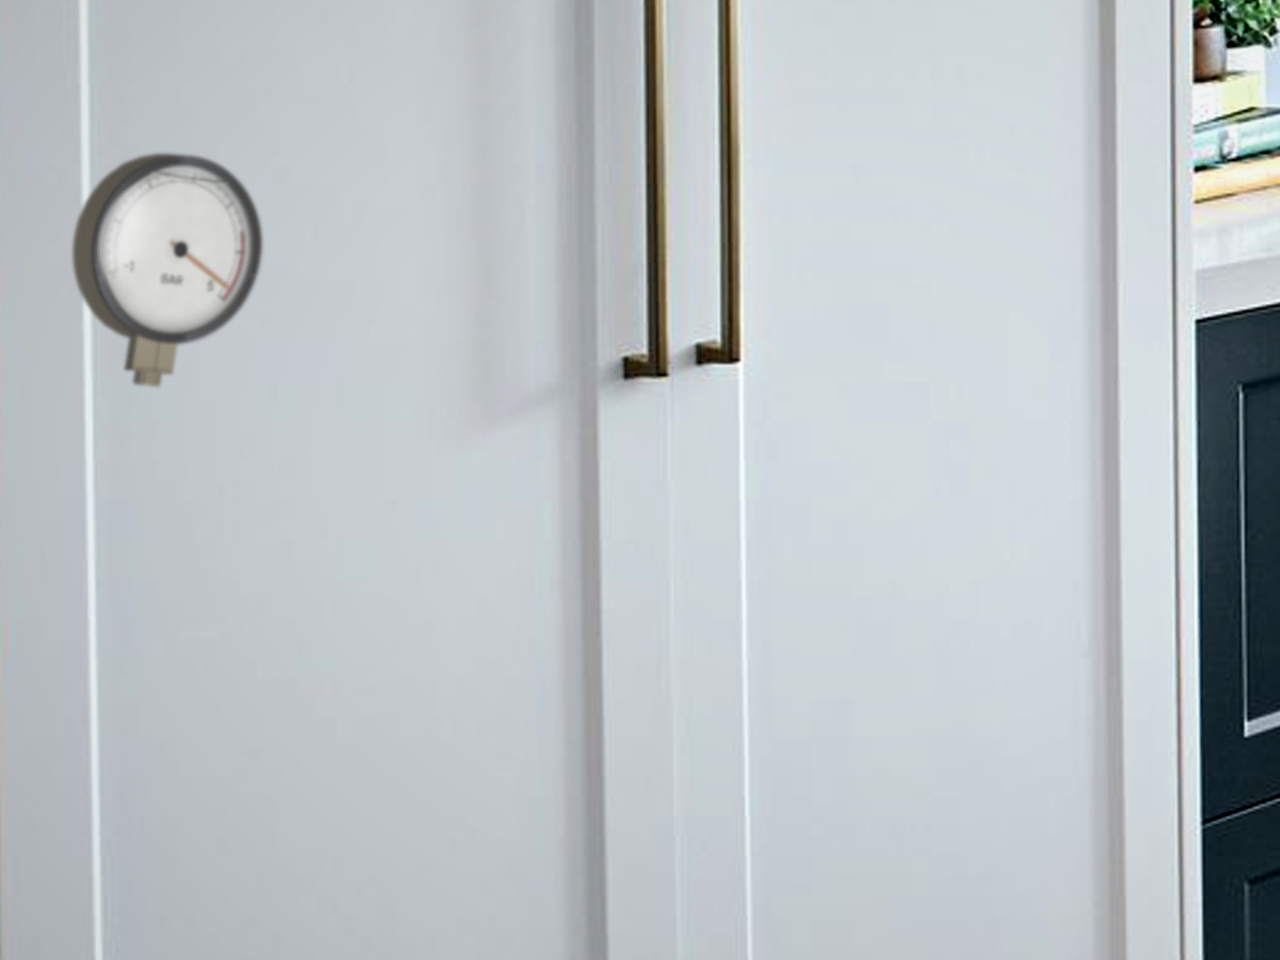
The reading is 4.8 (bar)
